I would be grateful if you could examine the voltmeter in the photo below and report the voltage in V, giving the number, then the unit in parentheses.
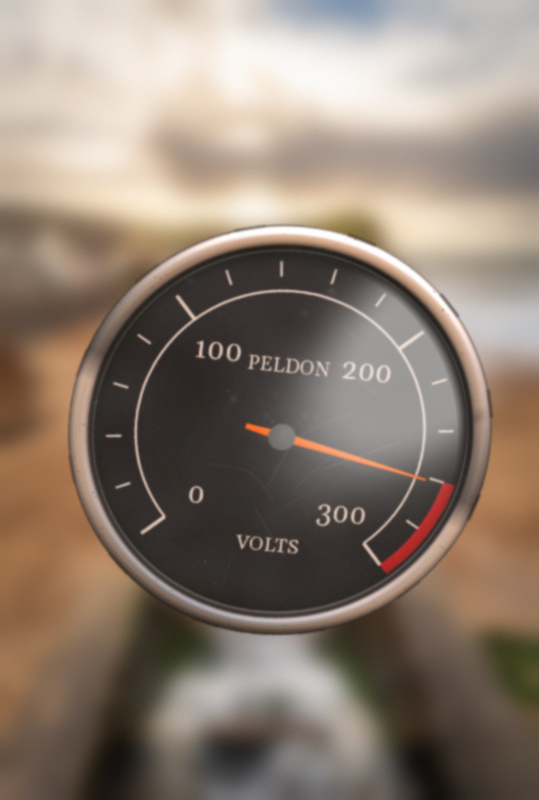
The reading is 260 (V)
